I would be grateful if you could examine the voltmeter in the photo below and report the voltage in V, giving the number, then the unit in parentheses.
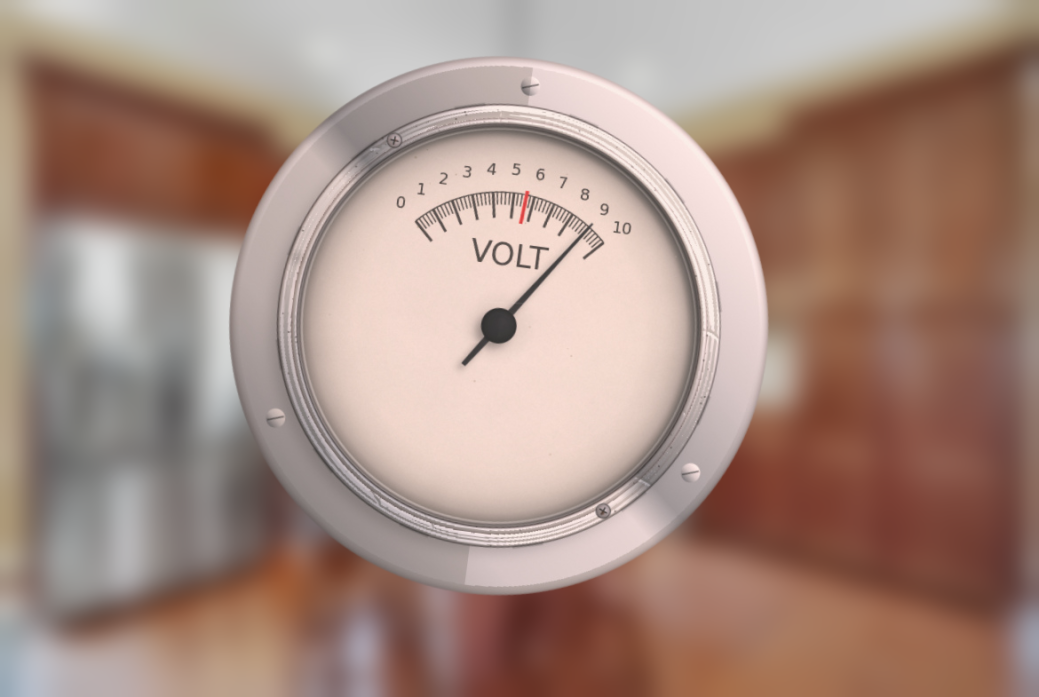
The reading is 9 (V)
